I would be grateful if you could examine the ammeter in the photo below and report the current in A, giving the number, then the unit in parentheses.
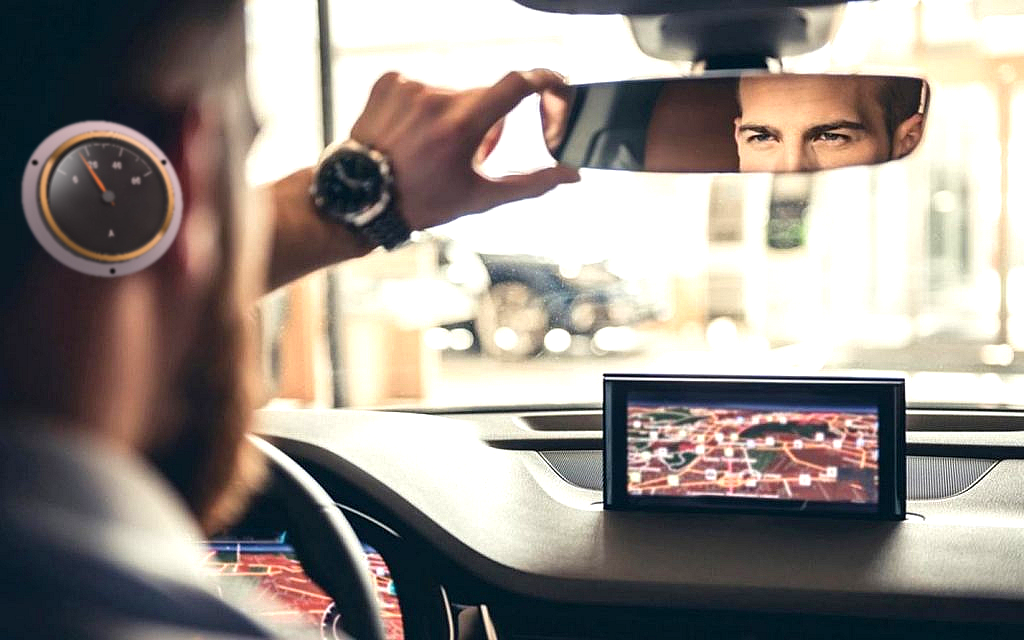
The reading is 15 (A)
